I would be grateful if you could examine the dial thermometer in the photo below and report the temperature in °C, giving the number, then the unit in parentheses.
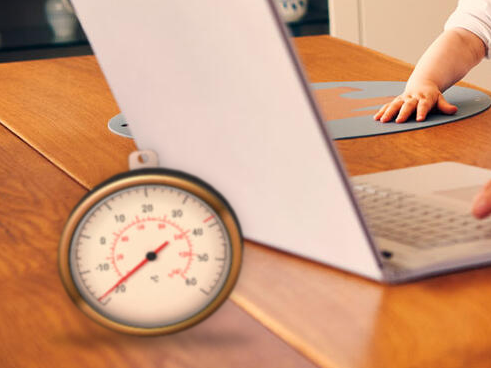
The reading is -18 (°C)
